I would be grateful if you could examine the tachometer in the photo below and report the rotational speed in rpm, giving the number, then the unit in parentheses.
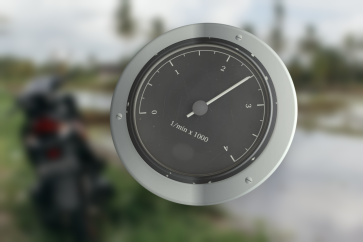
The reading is 2500 (rpm)
